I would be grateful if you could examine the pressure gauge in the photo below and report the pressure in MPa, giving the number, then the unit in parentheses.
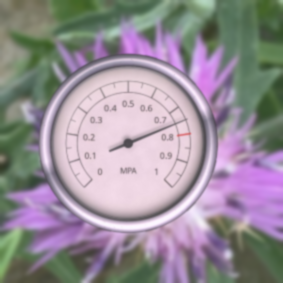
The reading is 0.75 (MPa)
